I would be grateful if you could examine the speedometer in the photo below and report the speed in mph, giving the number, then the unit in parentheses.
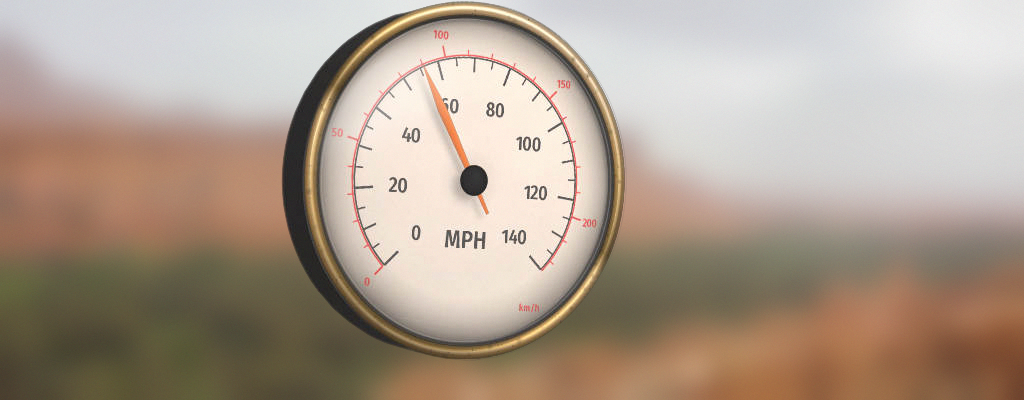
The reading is 55 (mph)
